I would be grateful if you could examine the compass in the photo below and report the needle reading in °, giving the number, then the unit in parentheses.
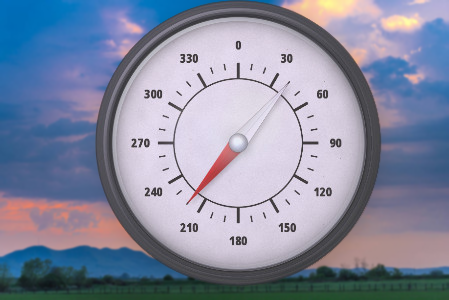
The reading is 220 (°)
